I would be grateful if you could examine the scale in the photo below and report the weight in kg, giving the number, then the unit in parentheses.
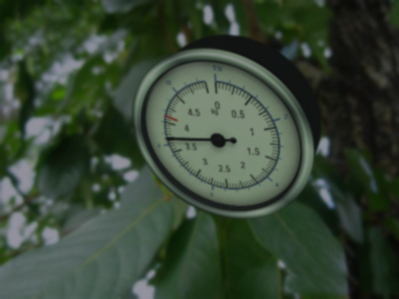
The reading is 3.75 (kg)
